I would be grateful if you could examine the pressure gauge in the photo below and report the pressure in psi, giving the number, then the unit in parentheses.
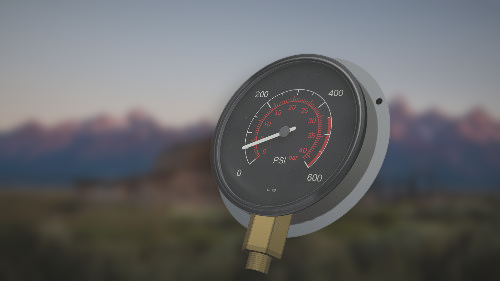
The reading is 50 (psi)
